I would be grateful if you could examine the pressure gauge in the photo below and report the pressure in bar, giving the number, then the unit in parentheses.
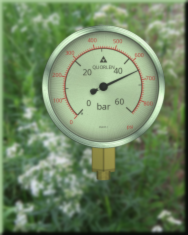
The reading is 45 (bar)
